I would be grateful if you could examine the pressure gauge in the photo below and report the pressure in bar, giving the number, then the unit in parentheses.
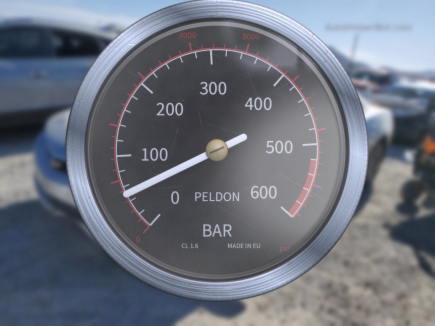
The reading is 50 (bar)
